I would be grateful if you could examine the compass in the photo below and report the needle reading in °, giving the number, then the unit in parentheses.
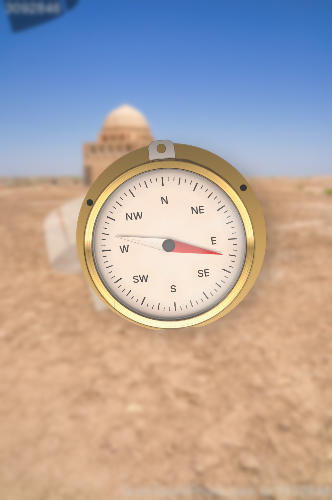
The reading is 105 (°)
